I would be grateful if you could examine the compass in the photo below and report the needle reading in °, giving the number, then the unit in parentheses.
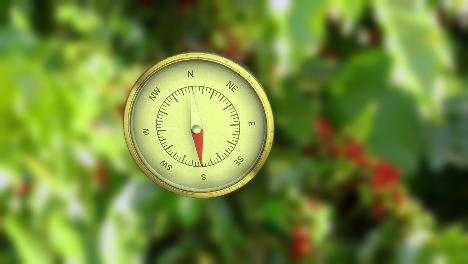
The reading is 180 (°)
